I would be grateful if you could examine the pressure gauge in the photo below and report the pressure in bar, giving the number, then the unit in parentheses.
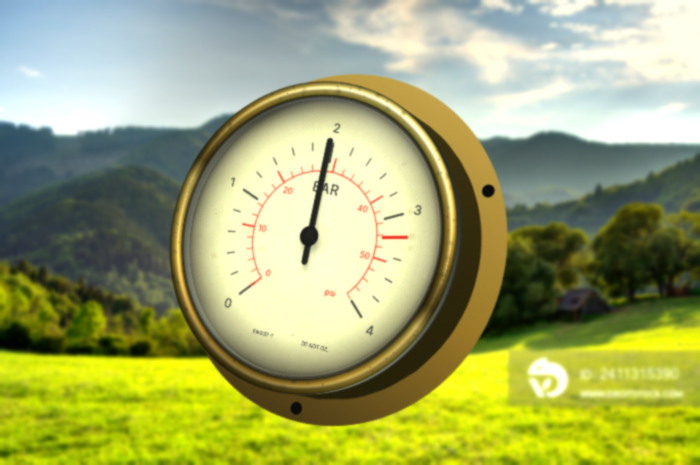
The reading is 2 (bar)
